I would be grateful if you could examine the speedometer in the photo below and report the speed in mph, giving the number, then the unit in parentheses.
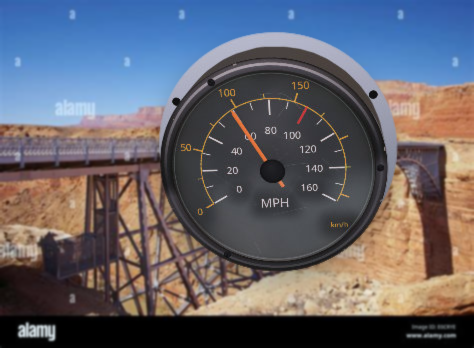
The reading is 60 (mph)
